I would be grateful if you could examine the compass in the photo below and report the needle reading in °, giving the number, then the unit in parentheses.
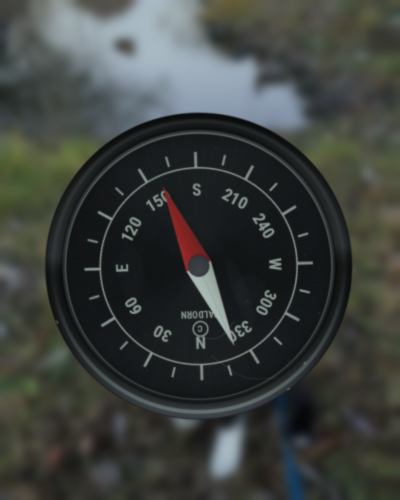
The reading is 157.5 (°)
